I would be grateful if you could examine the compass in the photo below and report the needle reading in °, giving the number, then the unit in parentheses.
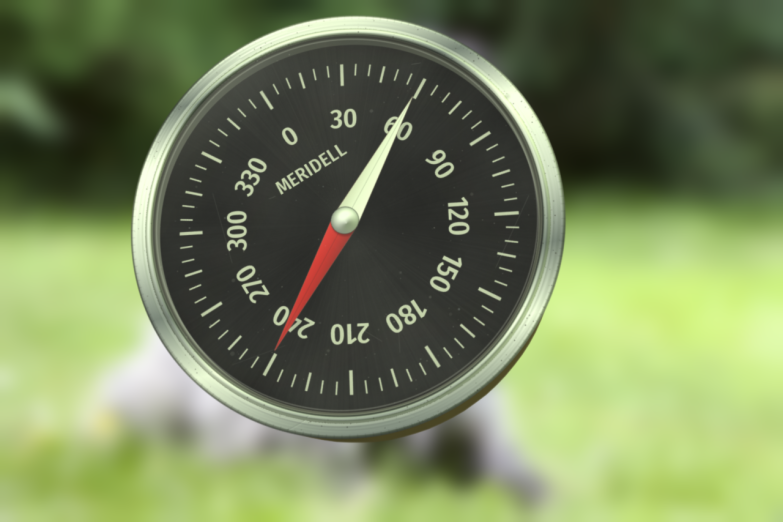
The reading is 240 (°)
